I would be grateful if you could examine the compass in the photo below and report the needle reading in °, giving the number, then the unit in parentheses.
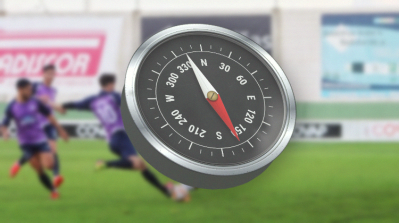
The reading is 160 (°)
